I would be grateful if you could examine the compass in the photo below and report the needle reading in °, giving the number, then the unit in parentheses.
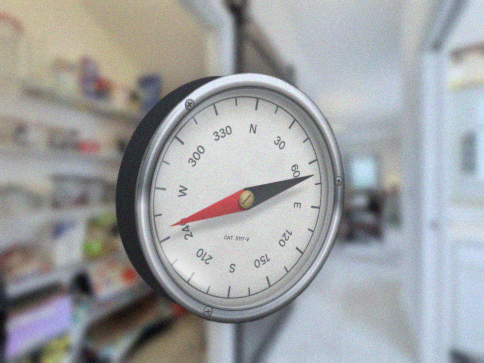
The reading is 247.5 (°)
